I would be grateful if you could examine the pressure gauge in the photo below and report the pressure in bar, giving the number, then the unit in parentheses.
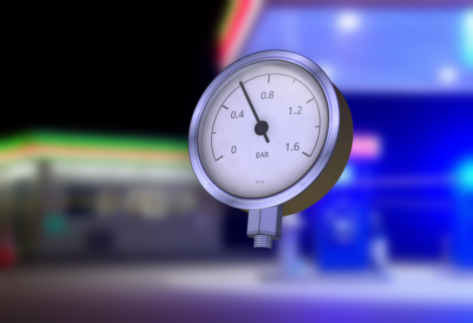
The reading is 0.6 (bar)
